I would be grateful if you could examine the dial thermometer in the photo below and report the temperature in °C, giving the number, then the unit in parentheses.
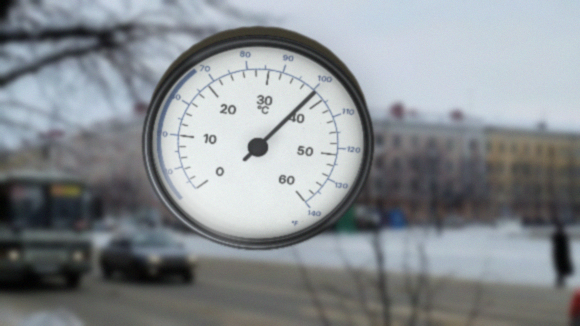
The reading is 38 (°C)
